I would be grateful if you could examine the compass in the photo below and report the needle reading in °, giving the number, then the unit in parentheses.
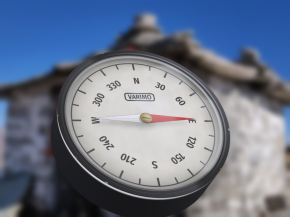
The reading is 90 (°)
